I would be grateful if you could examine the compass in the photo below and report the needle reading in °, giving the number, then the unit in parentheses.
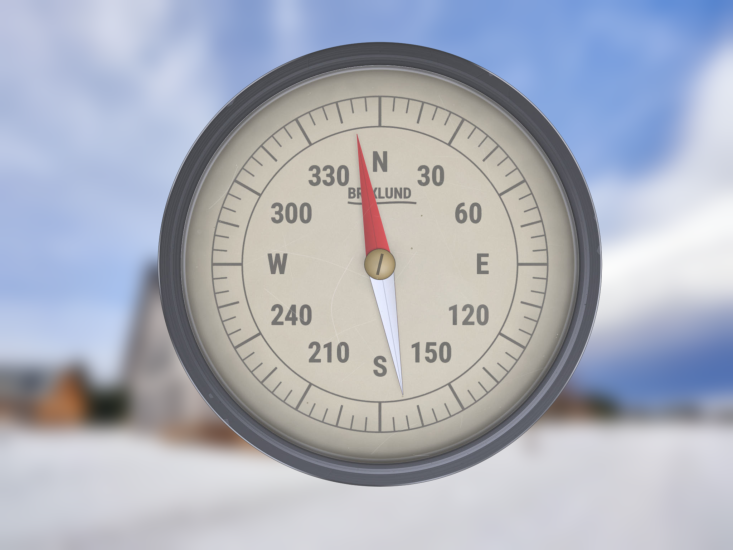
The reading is 350 (°)
